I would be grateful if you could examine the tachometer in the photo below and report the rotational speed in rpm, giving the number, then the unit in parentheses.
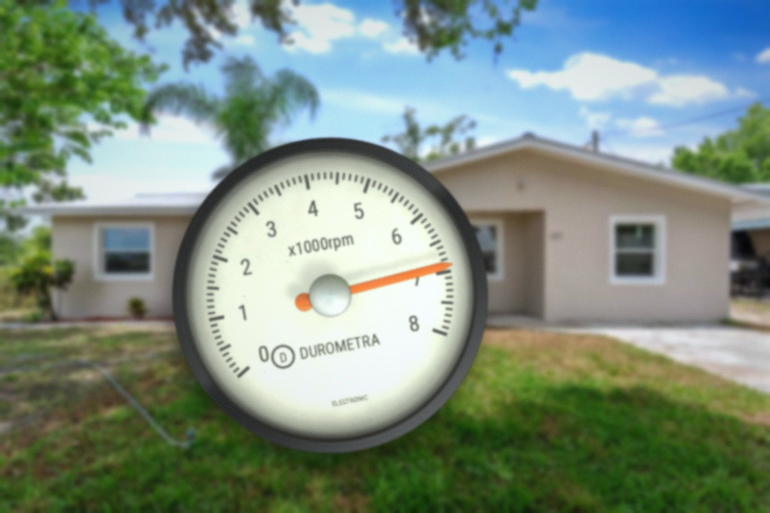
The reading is 6900 (rpm)
